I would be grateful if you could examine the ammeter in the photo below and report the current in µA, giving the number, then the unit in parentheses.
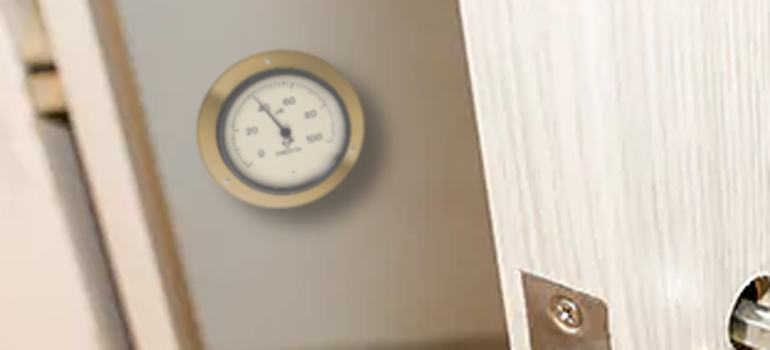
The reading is 40 (µA)
